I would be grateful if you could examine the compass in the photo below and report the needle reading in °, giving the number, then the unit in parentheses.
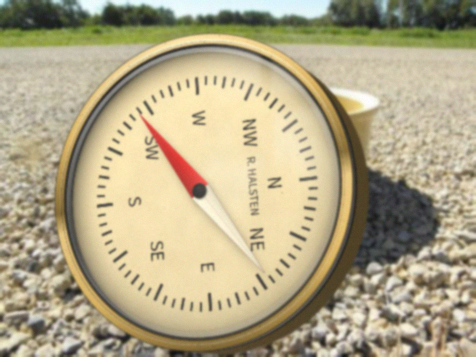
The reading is 235 (°)
